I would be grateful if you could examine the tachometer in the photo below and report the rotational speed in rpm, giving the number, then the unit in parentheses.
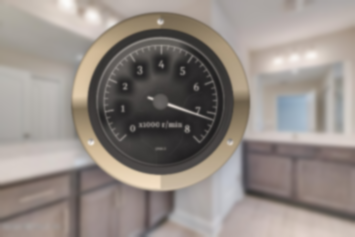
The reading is 7200 (rpm)
